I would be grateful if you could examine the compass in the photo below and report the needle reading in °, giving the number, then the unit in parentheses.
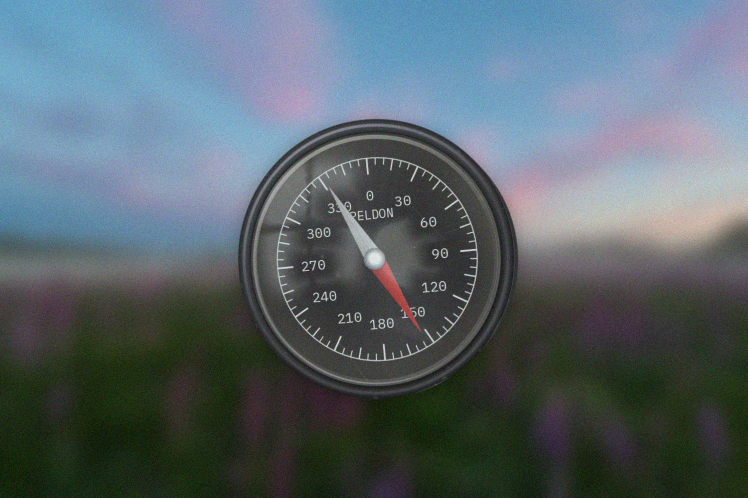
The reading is 152.5 (°)
